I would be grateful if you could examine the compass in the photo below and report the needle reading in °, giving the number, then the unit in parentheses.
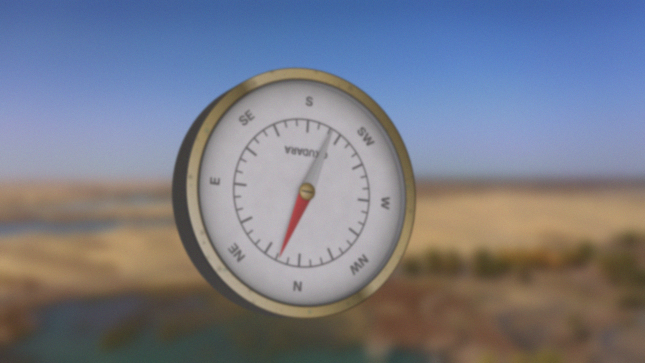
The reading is 20 (°)
